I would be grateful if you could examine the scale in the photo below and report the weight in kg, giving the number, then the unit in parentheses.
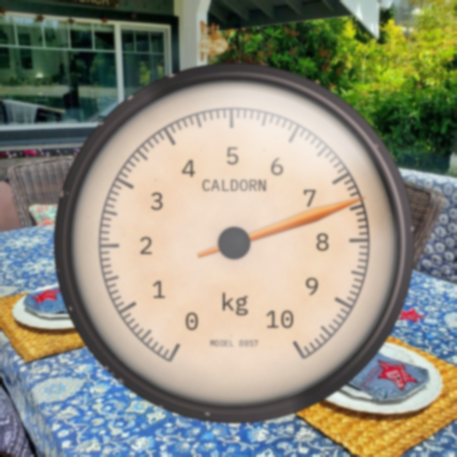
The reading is 7.4 (kg)
